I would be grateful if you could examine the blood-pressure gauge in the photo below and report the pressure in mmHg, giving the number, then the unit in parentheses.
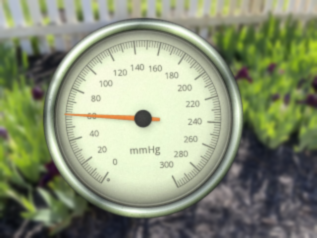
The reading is 60 (mmHg)
